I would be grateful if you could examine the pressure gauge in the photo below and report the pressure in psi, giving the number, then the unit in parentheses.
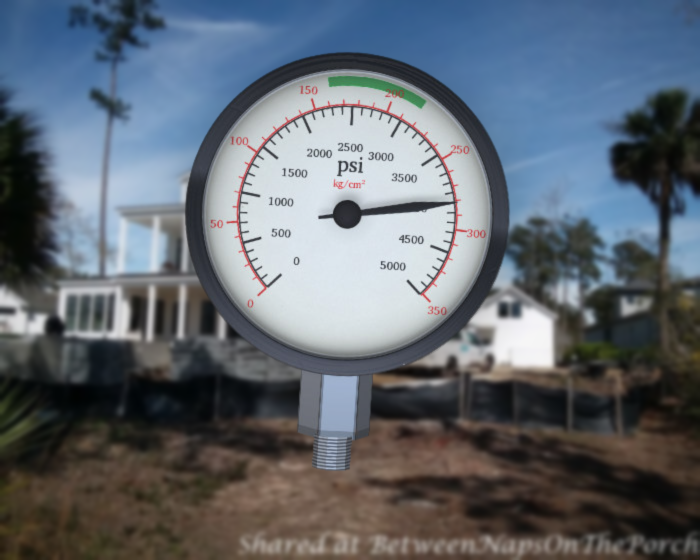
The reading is 4000 (psi)
